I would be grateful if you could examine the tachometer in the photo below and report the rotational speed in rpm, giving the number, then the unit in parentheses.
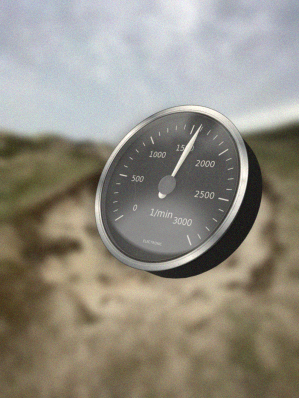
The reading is 1600 (rpm)
